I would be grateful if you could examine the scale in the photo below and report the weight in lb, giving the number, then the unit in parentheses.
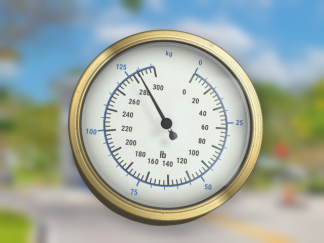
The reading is 284 (lb)
